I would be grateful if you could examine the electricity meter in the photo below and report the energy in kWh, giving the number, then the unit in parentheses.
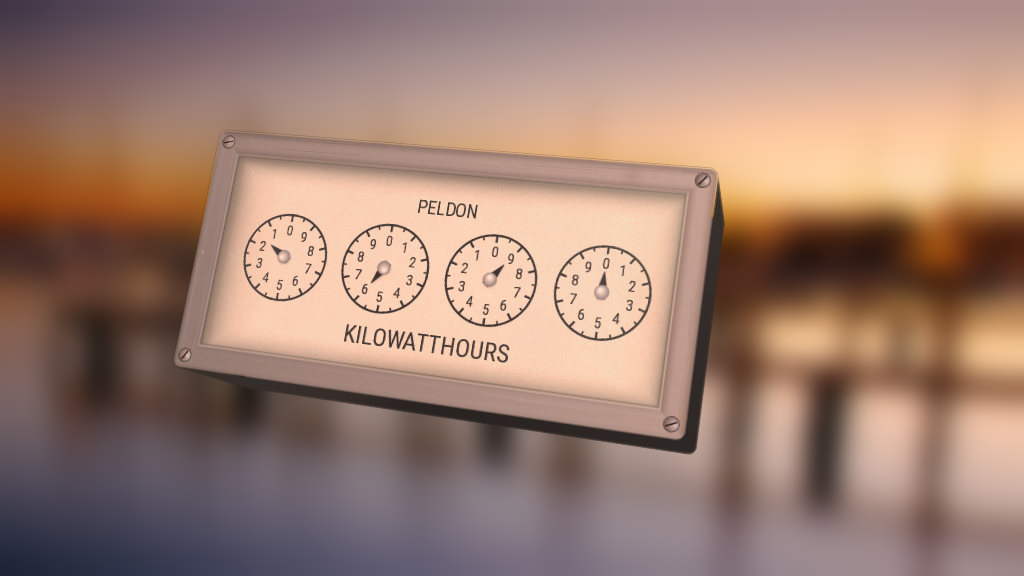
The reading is 1590 (kWh)
